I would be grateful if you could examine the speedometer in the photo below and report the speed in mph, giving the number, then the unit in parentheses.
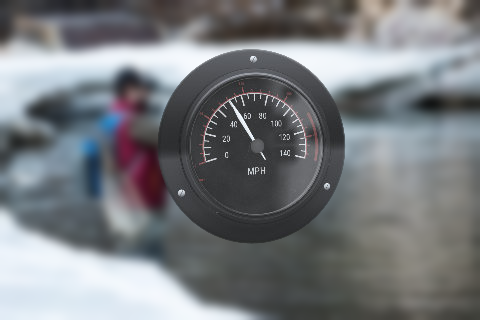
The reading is 50 (mph)
